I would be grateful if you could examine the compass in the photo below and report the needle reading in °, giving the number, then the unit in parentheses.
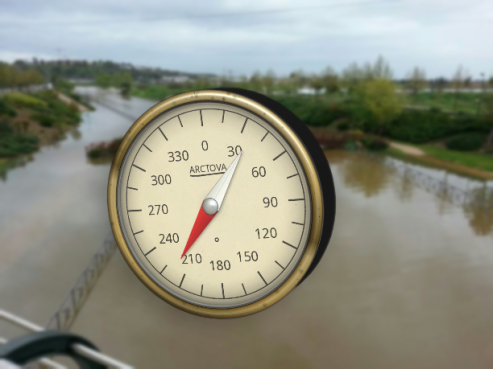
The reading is 217.5 (°)
